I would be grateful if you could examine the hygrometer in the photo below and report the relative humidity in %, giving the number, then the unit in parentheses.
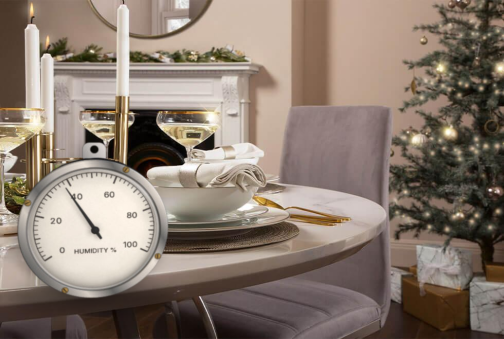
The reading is 38 (%)
